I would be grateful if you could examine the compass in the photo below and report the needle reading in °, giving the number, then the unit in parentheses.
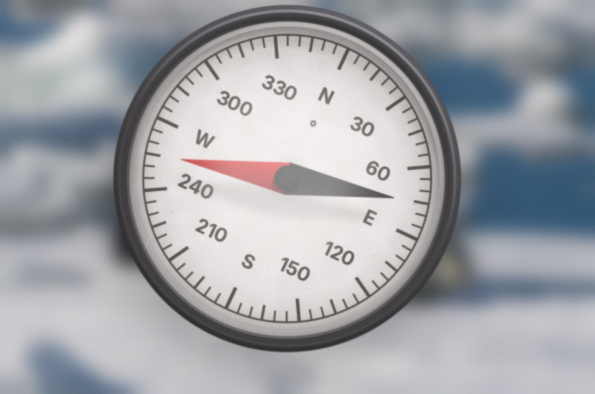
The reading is 255 (°)
